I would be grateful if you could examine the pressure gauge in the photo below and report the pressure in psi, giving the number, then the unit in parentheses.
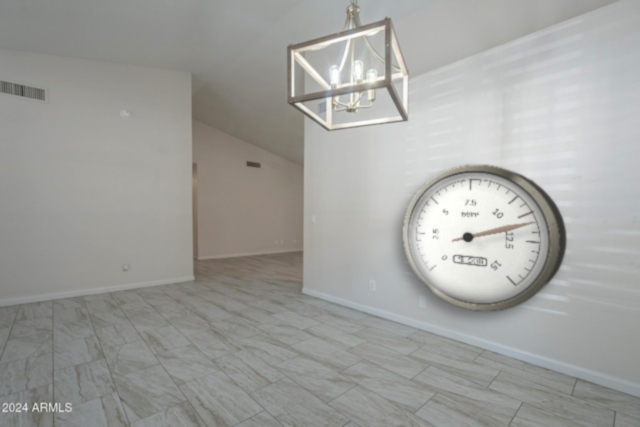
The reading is 11.5 (psi)
